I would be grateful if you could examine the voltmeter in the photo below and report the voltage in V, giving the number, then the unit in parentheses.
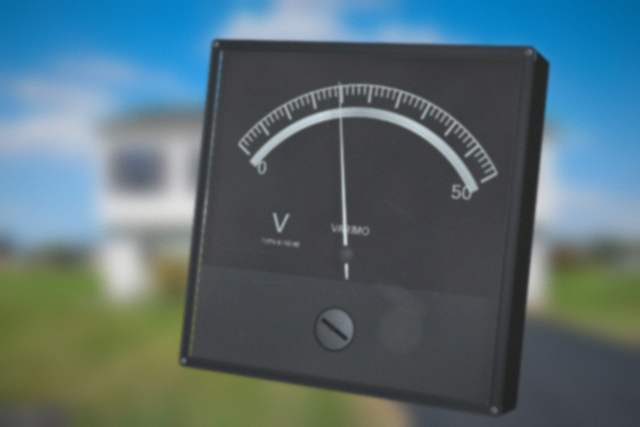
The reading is 20 (V)
